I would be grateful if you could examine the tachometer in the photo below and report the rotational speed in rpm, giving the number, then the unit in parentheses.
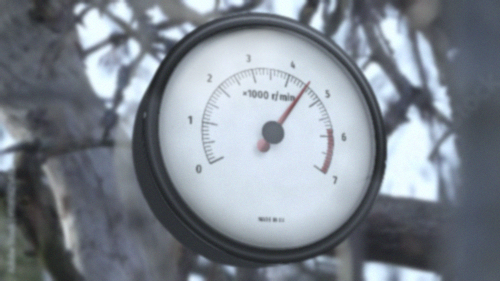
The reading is 4500 (rpm)
